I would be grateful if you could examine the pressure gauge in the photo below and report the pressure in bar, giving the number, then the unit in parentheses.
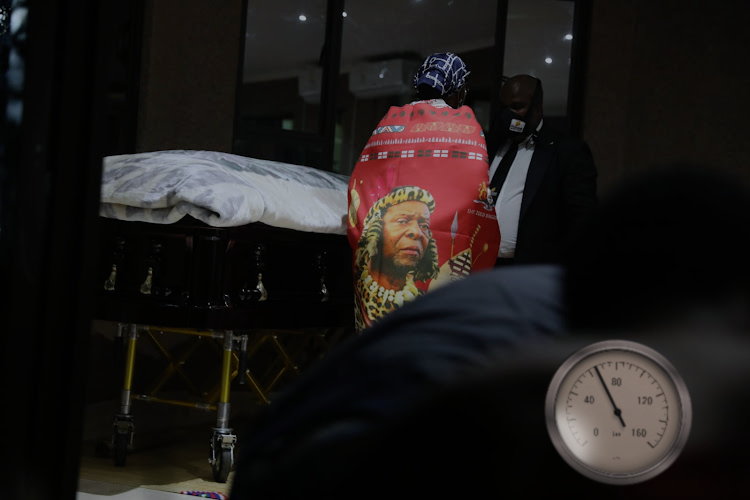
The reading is 65 (bar)
